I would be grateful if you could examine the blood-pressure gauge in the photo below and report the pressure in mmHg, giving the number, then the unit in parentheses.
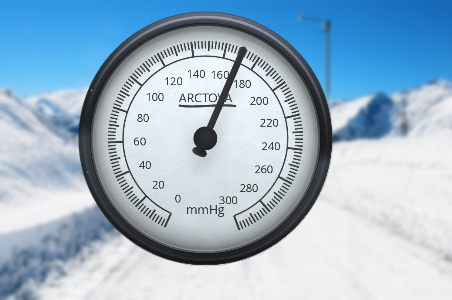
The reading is 170 (mmHg)
